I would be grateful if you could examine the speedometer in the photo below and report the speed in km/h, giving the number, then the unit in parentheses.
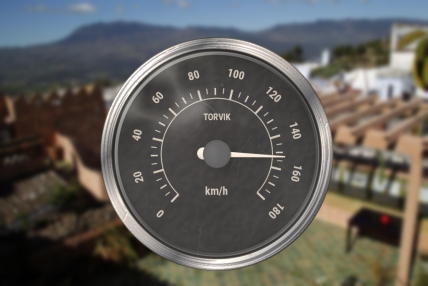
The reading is 152.5 (km/h)
